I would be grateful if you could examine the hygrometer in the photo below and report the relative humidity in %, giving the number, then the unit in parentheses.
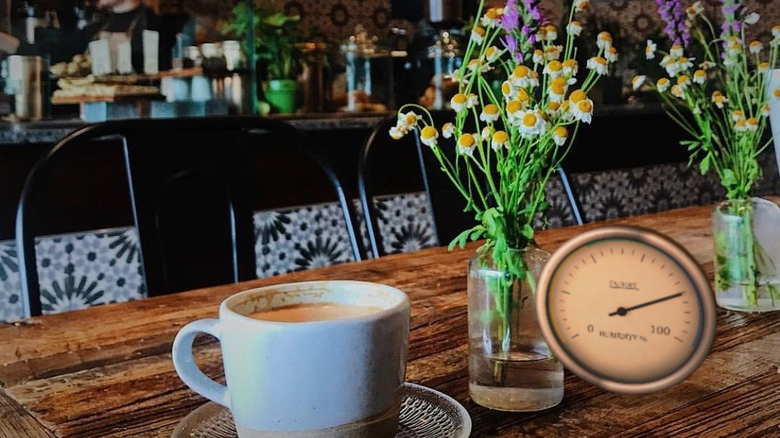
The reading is 80 (%)
